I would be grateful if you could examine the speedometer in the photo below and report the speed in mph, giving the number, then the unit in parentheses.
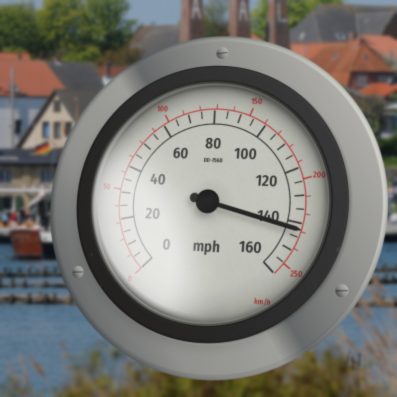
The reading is 142.5 (mph)
